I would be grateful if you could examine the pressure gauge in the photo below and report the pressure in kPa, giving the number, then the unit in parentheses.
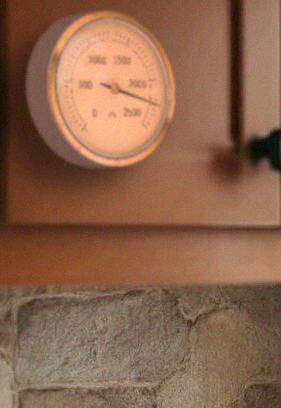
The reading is 2250 (kPa)
